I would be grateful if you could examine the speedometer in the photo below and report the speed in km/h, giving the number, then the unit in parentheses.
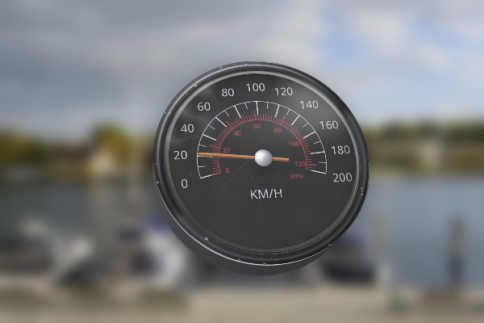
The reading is 20 (km/h)
